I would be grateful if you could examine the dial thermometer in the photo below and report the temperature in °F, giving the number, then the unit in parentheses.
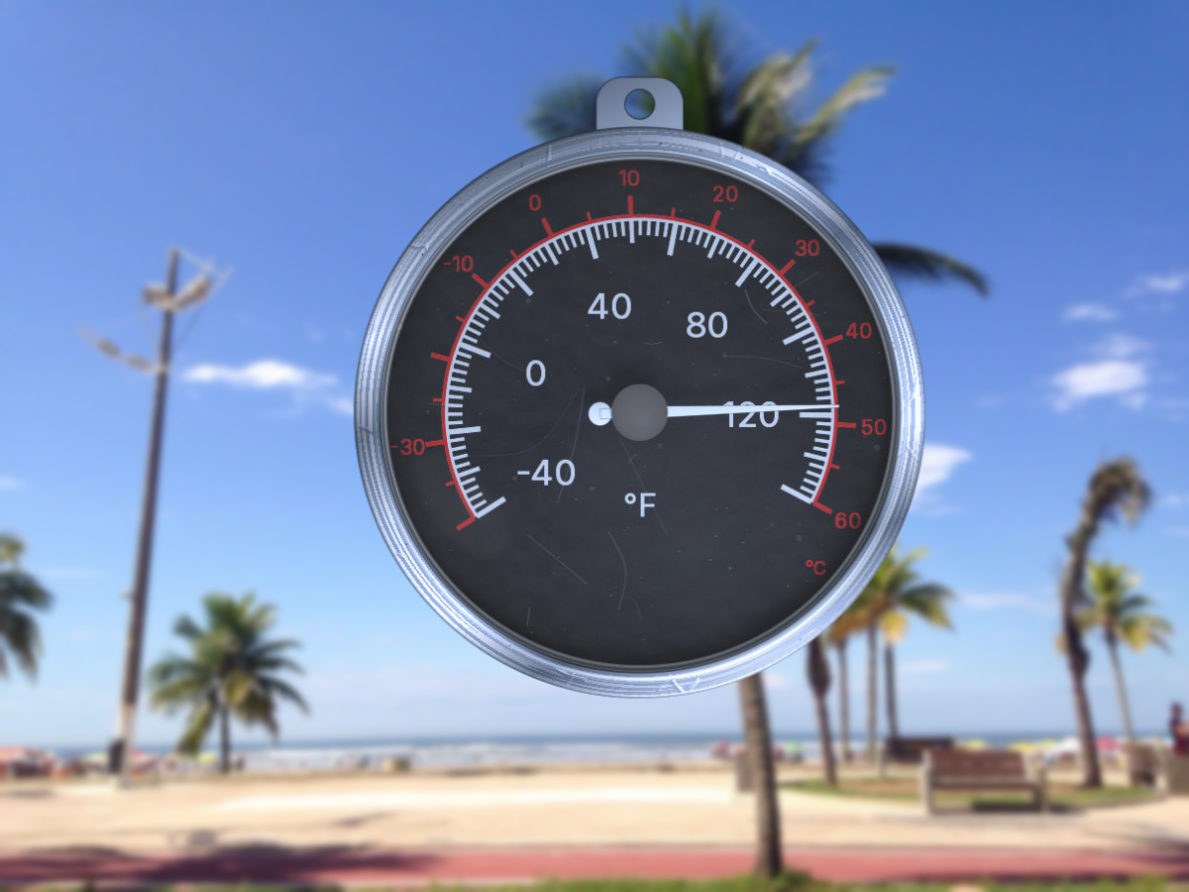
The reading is 118 (°F)
